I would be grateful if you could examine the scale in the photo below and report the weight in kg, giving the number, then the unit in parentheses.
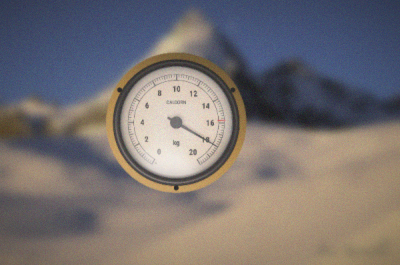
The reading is 18 (kg)
